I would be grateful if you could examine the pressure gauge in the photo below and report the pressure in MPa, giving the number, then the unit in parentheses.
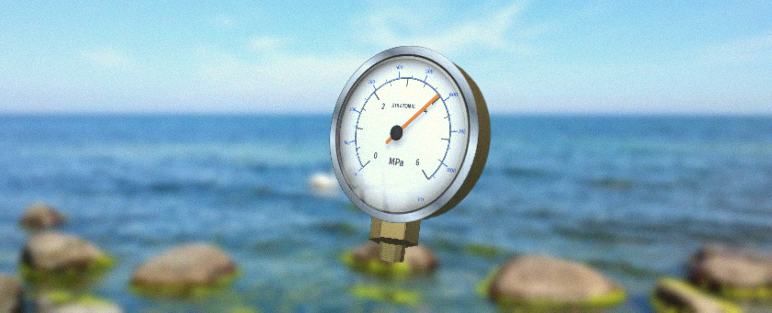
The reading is 4 (MPa)
